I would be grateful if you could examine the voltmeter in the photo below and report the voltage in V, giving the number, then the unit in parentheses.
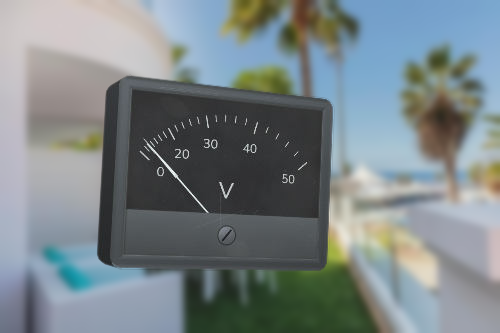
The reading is 10 (V)
